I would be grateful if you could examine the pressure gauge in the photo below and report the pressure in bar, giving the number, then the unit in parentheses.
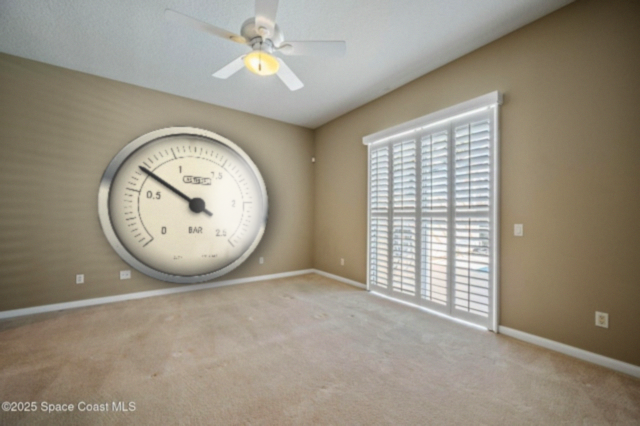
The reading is 0.7 (bar)
